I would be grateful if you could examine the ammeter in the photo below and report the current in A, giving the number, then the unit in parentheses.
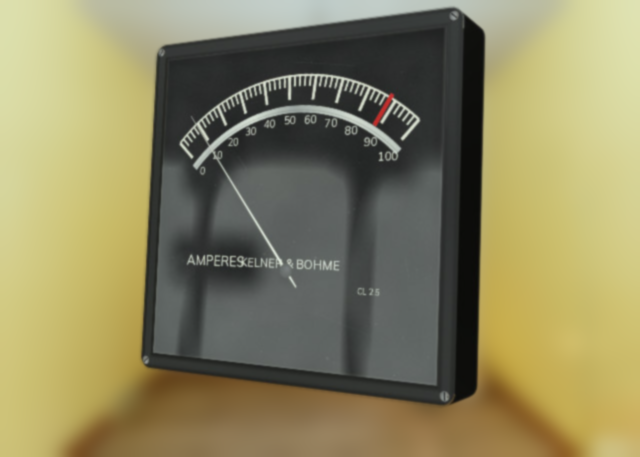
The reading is 10 (A)
